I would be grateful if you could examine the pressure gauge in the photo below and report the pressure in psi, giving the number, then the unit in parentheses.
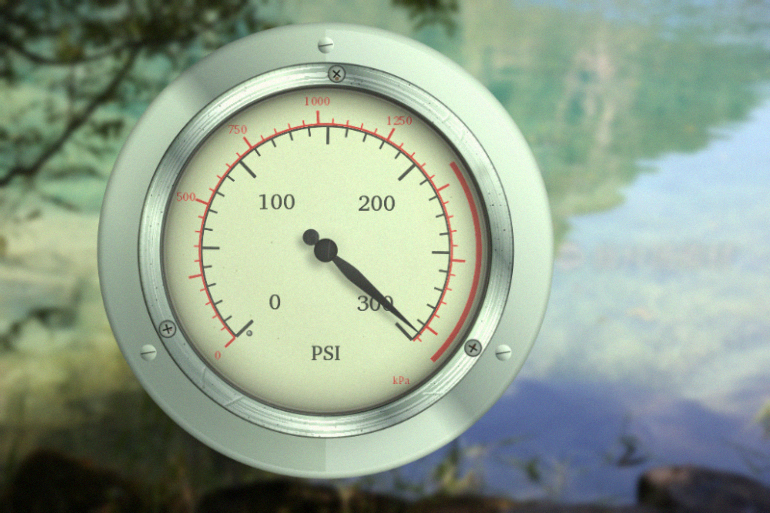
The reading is 295 (psi)
